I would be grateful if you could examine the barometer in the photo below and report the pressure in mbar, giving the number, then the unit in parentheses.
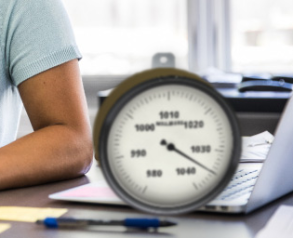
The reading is 1035 (mbar)
